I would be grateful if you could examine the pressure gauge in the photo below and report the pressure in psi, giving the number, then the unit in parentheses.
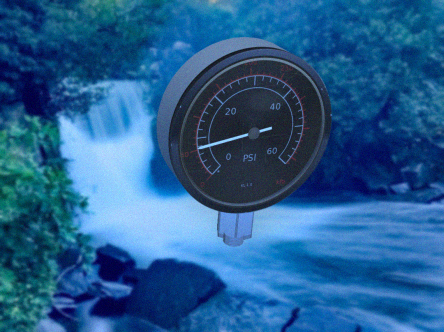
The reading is 8 (psi)
